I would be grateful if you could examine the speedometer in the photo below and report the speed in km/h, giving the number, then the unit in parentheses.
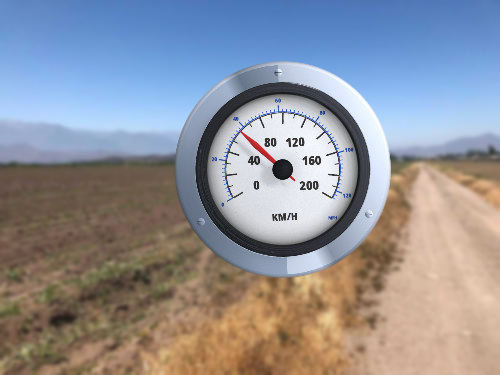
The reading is 60 (km/h)
